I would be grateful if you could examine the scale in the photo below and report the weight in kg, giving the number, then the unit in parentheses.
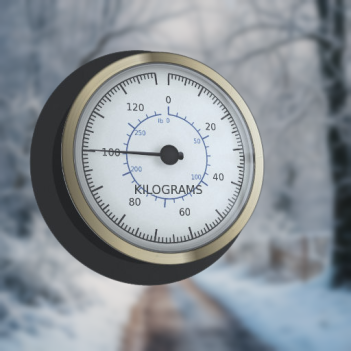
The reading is 100 (kg)
